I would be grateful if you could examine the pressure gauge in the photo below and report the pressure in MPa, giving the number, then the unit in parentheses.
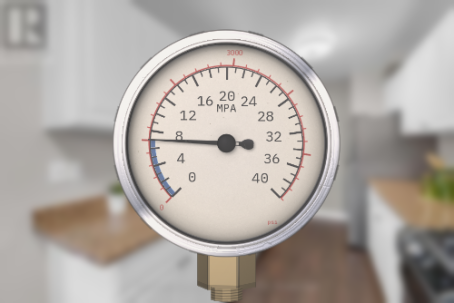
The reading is 7 (MPa)
